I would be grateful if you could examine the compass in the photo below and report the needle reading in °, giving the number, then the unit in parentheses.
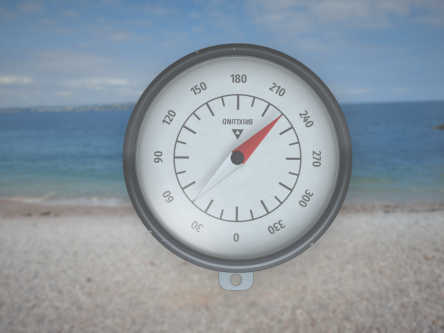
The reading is 225 (°)
